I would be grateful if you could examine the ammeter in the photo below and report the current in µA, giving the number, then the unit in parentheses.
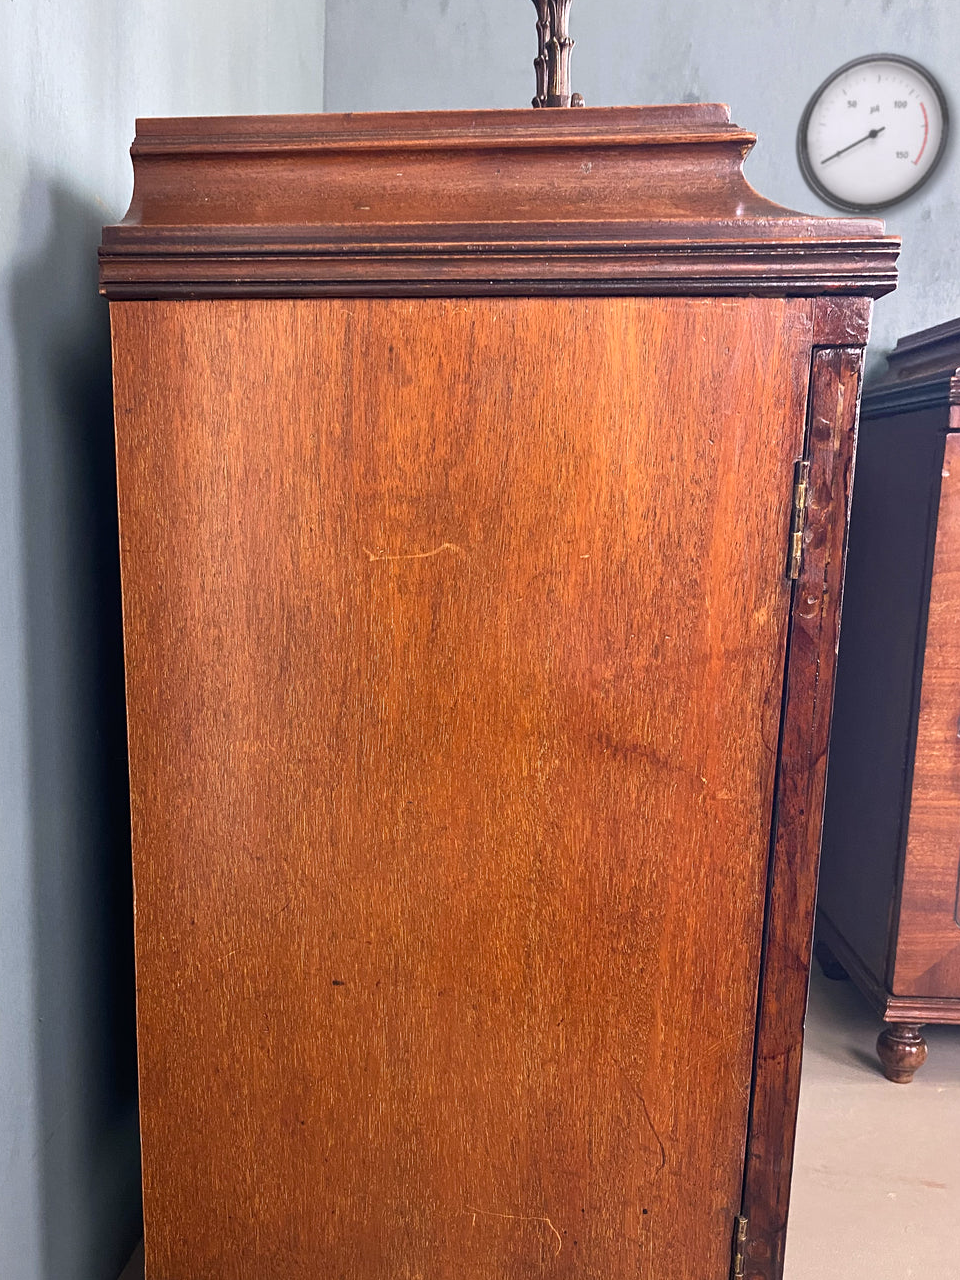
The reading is 0 (µA)
